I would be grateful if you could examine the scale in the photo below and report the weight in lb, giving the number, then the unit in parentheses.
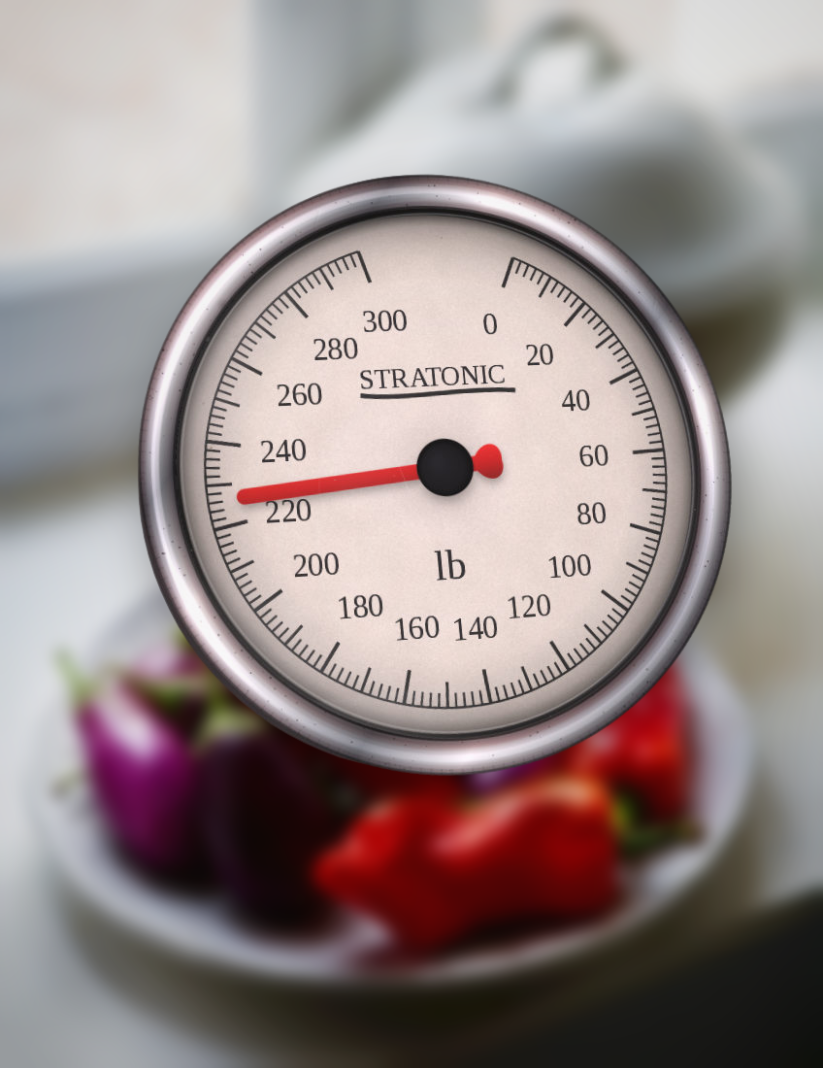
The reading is 226 (lb)
